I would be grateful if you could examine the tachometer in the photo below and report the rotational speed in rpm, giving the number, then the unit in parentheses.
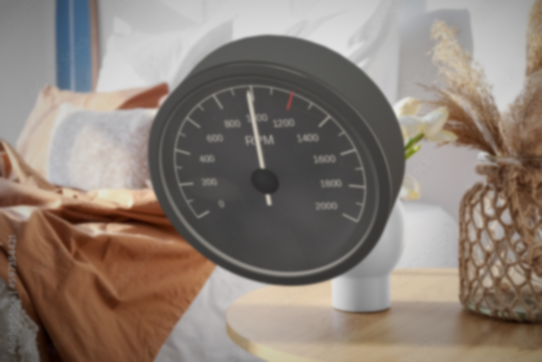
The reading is 1000 (rpm)
